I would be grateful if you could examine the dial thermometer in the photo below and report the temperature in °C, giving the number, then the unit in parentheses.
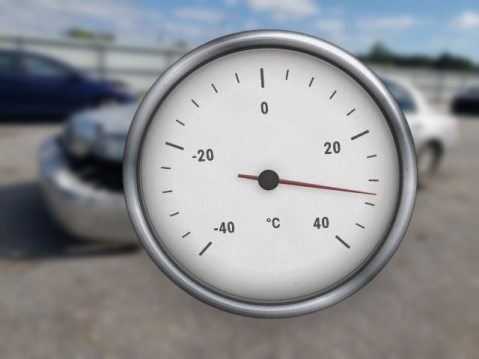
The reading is 30 (°C)
